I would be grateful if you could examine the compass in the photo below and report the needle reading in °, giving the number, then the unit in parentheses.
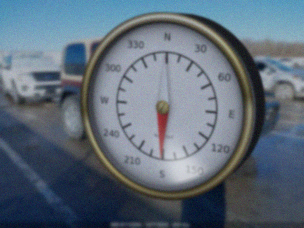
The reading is 180 (°)
